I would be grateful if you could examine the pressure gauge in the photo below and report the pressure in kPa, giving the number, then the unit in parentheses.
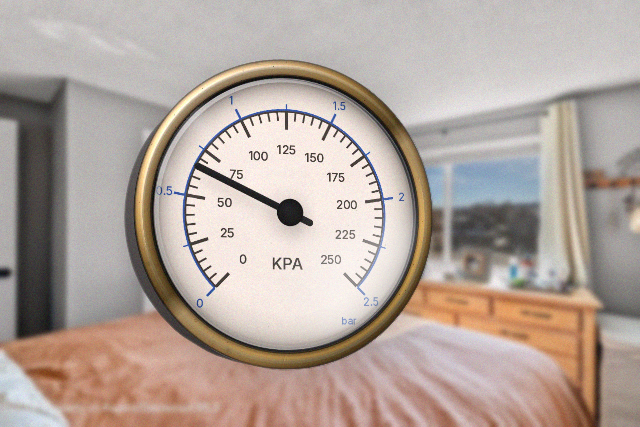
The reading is 65 (kPa)
